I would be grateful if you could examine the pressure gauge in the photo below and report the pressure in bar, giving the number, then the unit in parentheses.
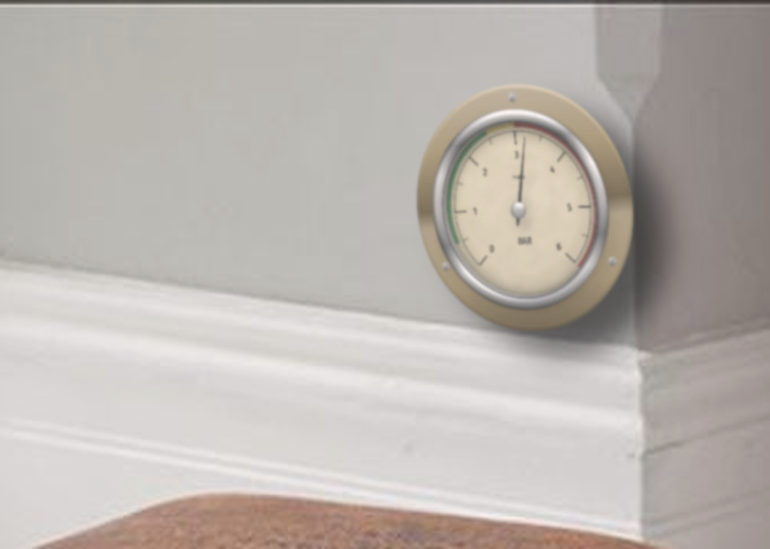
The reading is 3.25 (bar)
